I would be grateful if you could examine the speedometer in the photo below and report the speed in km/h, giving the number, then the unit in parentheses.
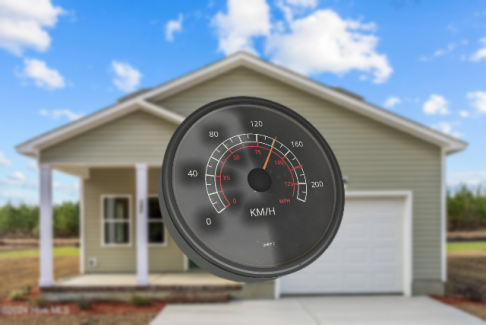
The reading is 140 (km/h)
